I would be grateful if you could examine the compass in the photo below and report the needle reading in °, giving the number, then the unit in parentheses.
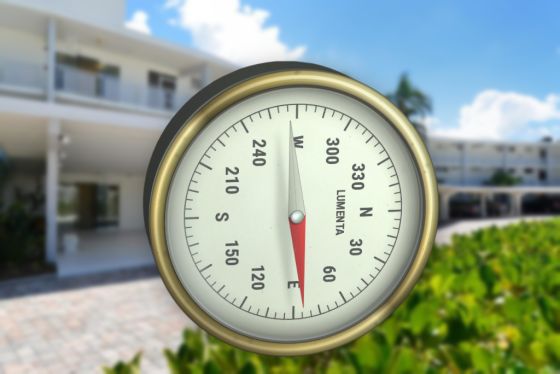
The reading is 85 (°)
